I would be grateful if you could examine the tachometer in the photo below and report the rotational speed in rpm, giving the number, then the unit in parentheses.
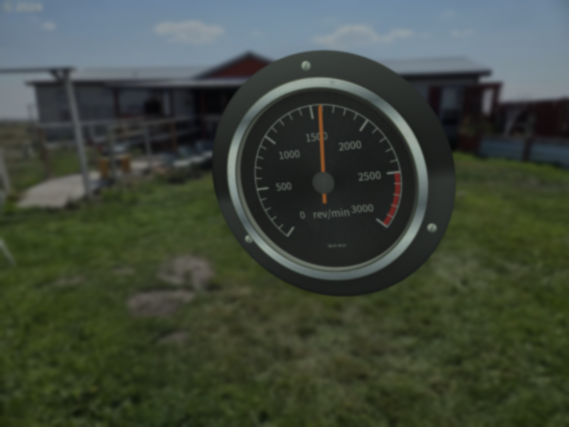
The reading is 1600 (rpm)
